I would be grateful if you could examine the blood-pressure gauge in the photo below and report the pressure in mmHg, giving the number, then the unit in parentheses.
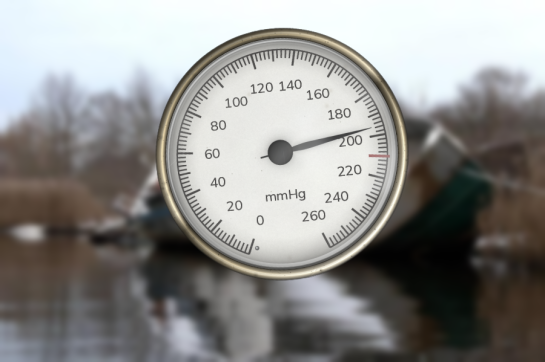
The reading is 196 (mmHg)
